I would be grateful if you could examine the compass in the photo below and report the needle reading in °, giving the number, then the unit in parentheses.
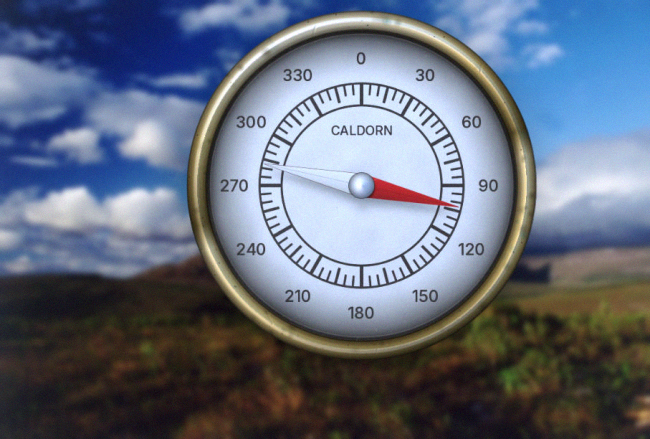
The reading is 102.5 (°)
